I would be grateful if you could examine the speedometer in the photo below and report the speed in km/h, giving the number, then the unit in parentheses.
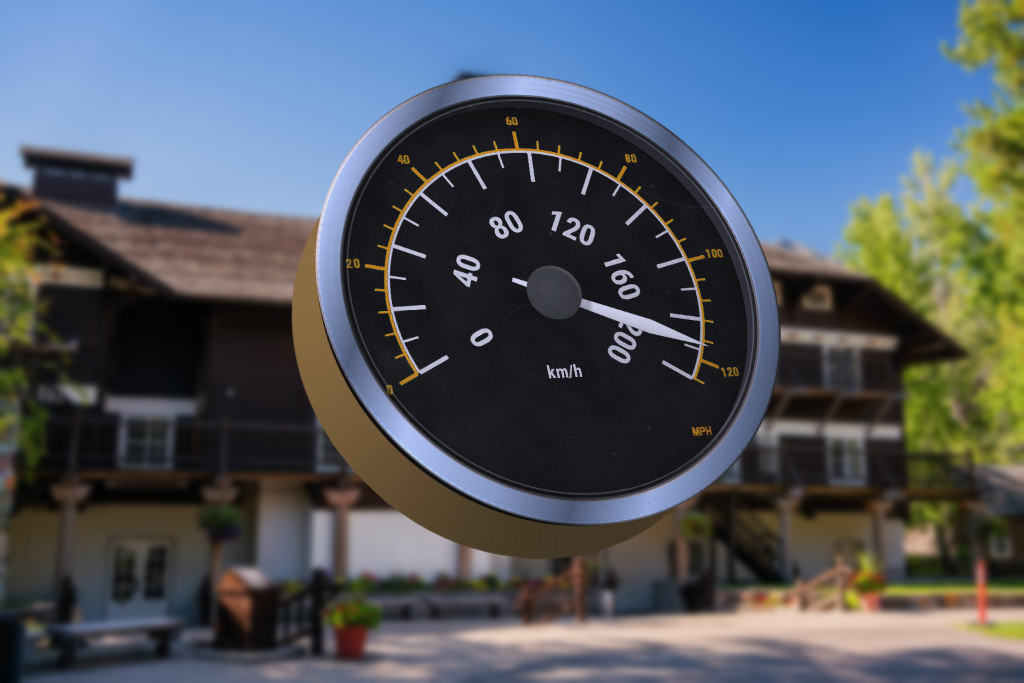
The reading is 190 (km/h)
